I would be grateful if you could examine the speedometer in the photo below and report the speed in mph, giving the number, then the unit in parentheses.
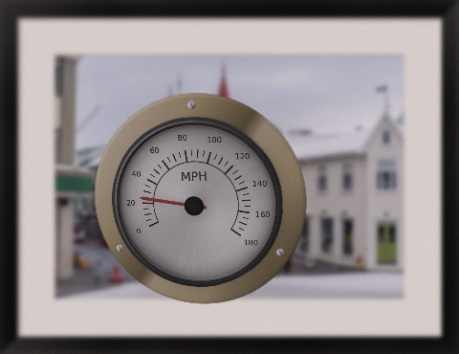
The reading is 25 (mph)
